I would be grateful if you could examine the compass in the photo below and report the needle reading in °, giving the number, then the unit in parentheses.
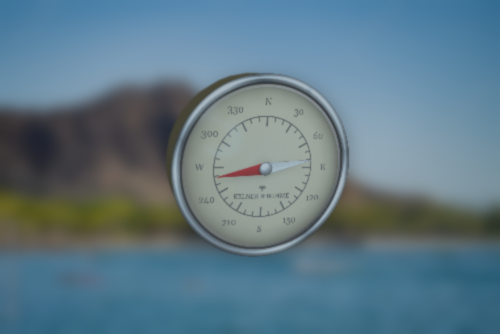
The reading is 260 (°)
